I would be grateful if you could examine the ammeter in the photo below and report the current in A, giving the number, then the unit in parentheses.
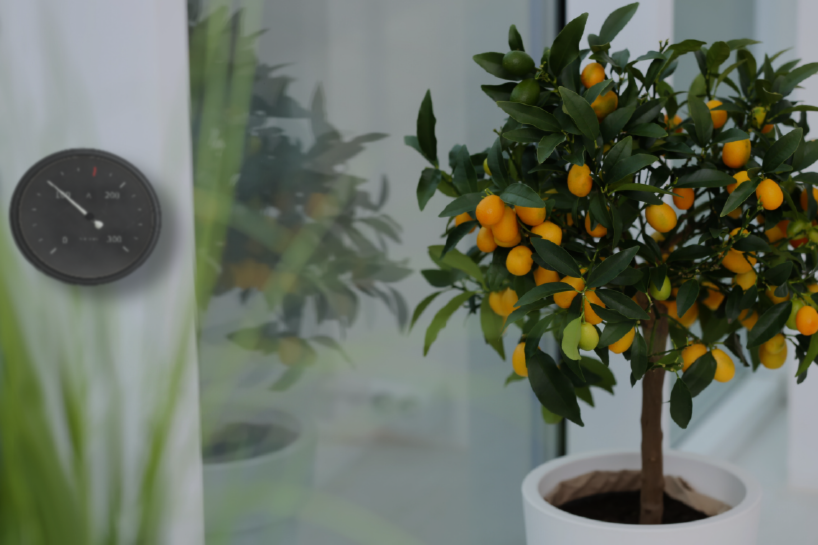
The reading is 100 (A)
